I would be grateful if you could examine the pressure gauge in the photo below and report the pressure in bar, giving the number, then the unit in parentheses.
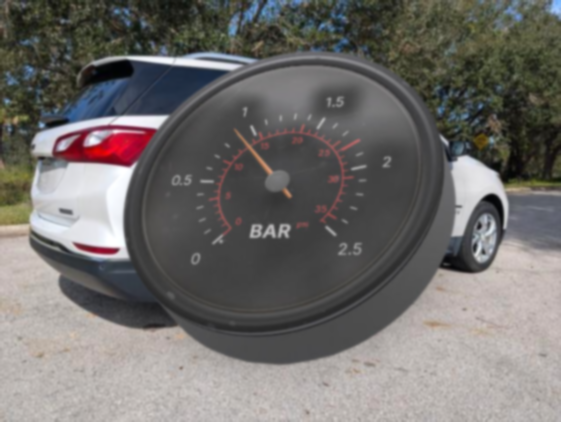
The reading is 0.9 (bar)
